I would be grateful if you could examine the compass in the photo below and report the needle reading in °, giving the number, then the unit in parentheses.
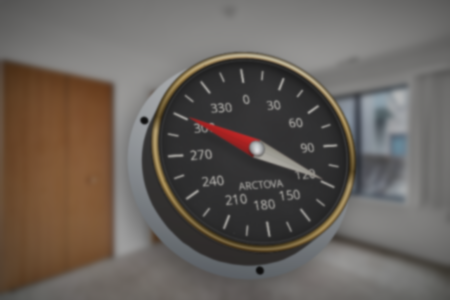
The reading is 300 (°)
